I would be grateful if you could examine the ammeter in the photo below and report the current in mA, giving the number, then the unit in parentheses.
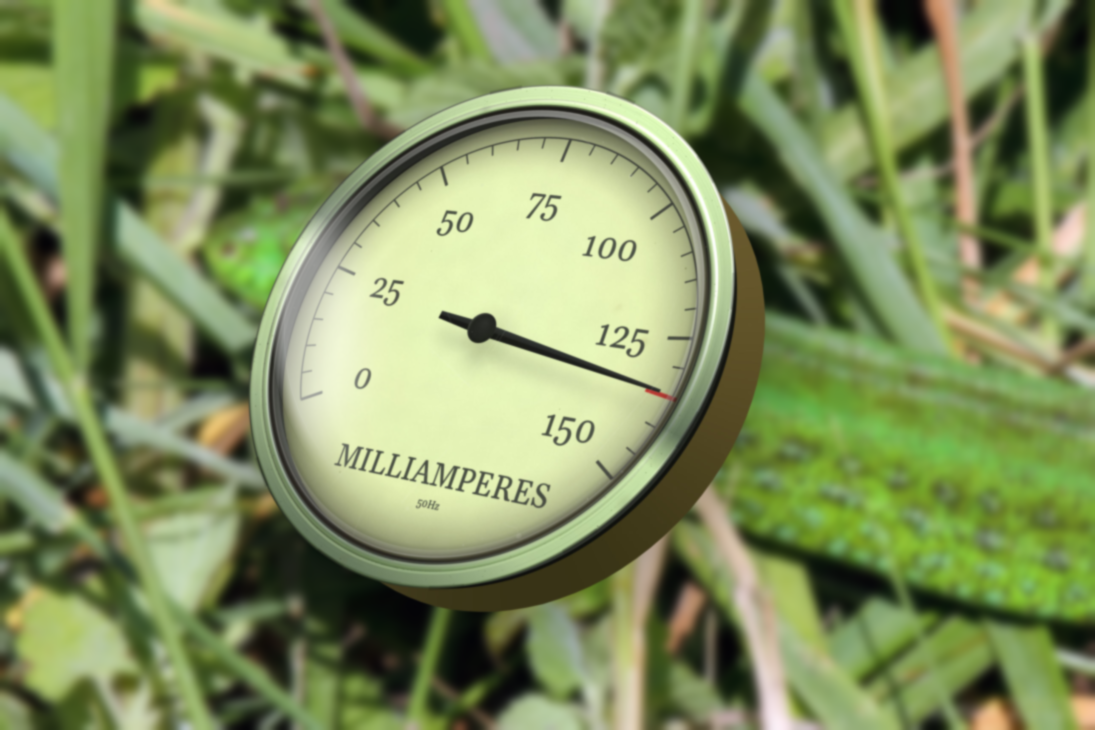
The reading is 135 (mA)
